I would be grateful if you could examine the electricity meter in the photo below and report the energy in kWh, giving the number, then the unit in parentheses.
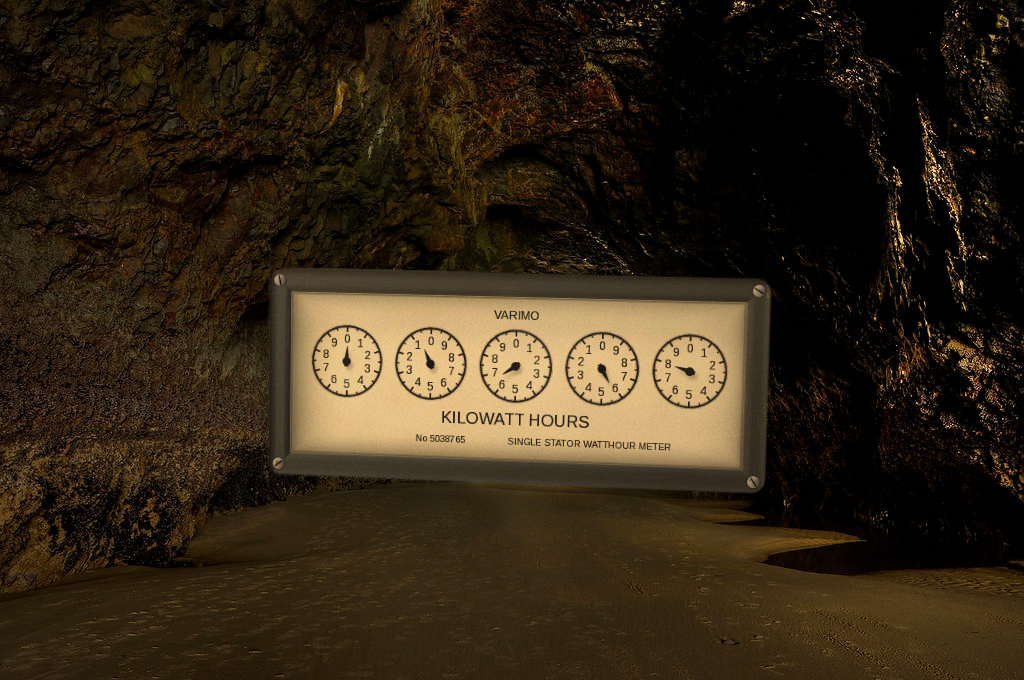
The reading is 658 (kWh)
